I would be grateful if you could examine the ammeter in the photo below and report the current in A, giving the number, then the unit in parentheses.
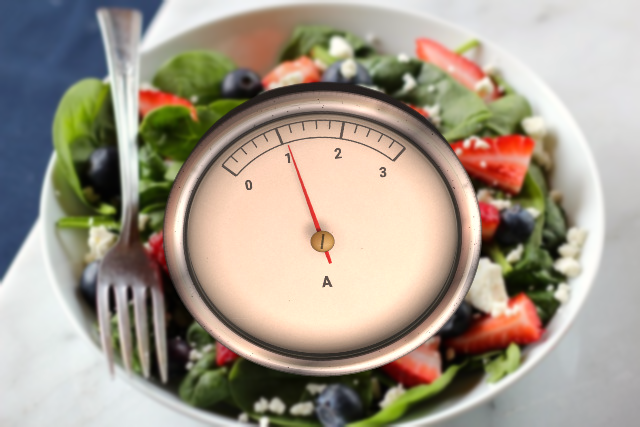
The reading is 1.1 (A)
